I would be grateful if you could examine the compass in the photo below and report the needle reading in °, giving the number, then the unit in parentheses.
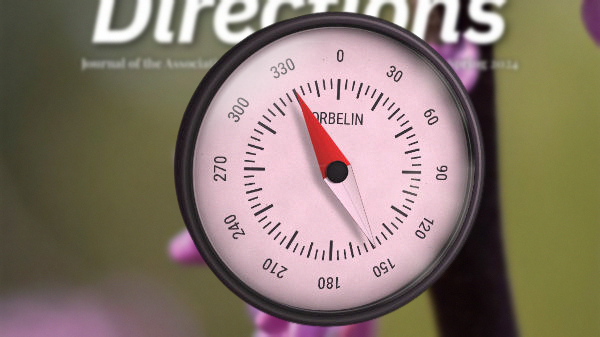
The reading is 330 (°)
